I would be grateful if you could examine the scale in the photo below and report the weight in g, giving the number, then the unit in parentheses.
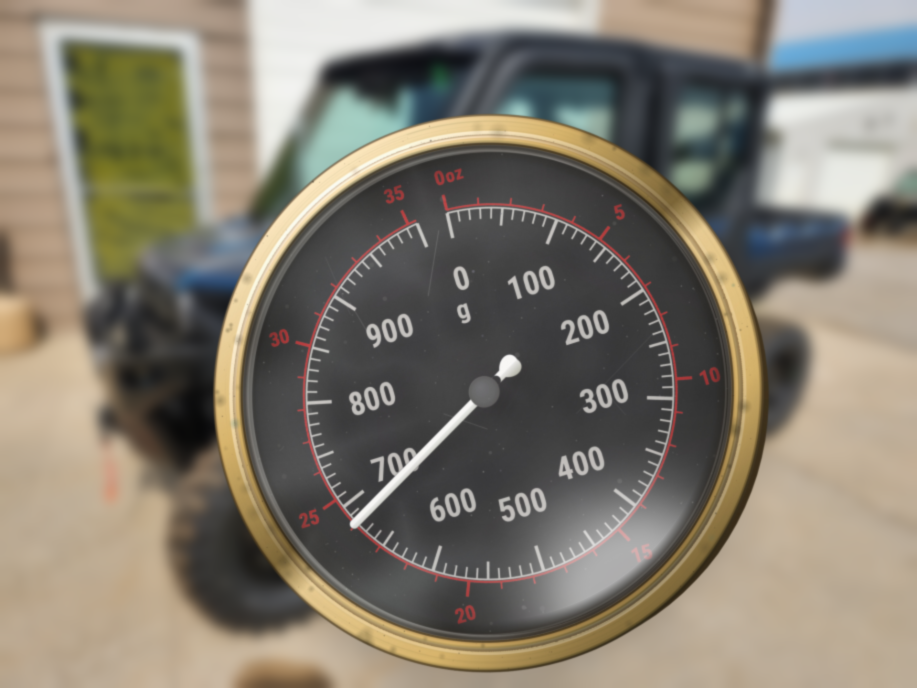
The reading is 680 (g)
